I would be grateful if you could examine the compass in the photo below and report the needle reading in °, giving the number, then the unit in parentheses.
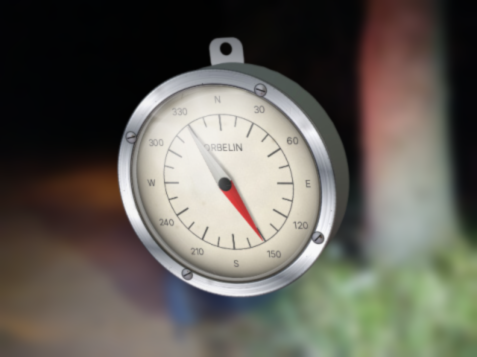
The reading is 150 (°)
